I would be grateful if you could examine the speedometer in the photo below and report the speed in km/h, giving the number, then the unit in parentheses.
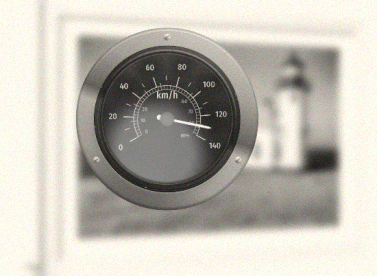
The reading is 130 (km/h)
